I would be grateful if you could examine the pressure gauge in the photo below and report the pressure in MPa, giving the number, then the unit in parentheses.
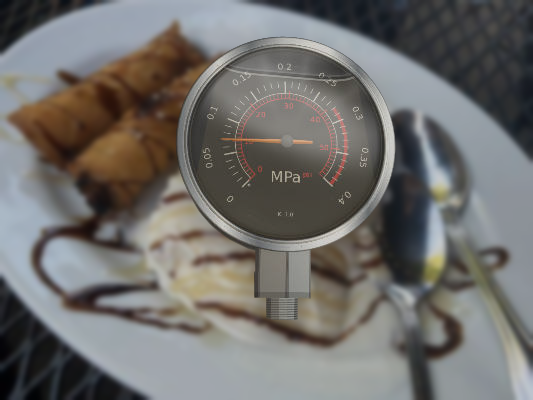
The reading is 0.07 (MPa)
